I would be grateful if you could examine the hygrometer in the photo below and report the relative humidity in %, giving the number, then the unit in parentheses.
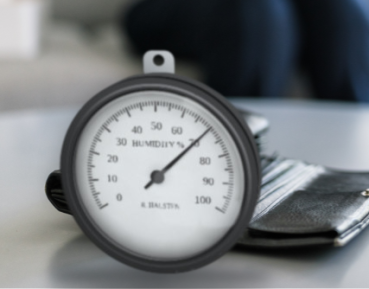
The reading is 70 (%)
